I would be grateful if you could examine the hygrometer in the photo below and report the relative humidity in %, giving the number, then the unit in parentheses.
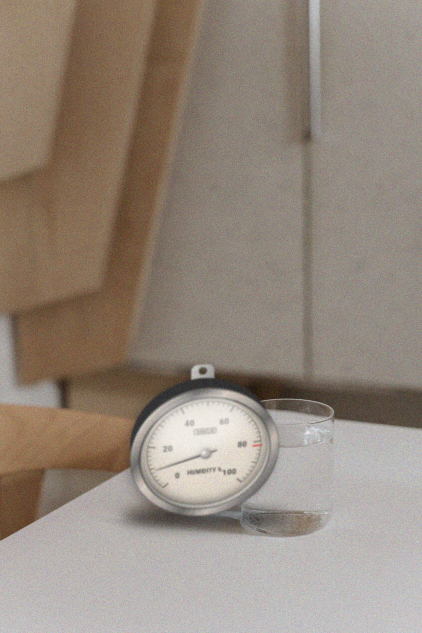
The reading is 10 (%)
